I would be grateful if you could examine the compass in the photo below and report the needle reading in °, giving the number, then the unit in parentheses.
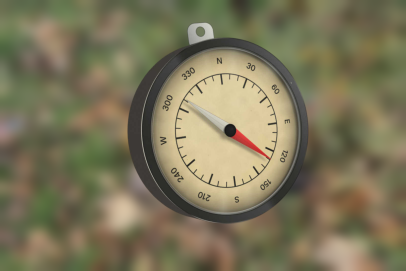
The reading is 130 (°)
